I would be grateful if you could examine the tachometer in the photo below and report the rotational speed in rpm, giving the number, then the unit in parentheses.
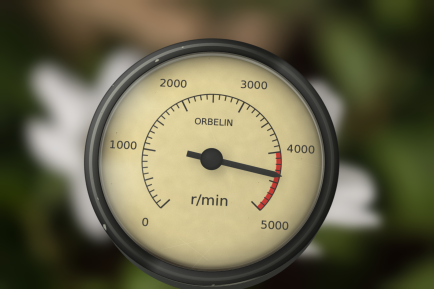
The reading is 4400 (rpm)
